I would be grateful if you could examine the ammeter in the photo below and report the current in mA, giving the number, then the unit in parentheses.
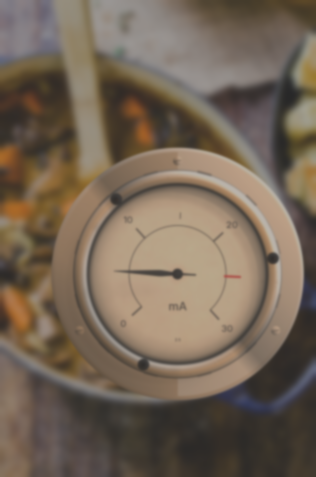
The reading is 5 (mA)
